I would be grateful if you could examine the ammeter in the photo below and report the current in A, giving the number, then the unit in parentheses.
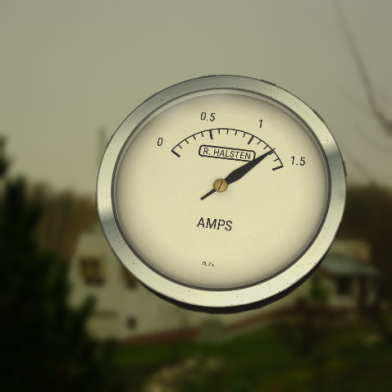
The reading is 1.3 (A)
